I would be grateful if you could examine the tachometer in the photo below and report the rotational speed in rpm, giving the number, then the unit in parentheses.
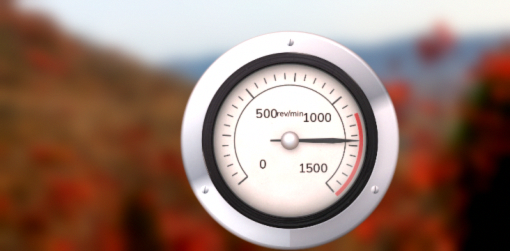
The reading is 1225 (rpm)
